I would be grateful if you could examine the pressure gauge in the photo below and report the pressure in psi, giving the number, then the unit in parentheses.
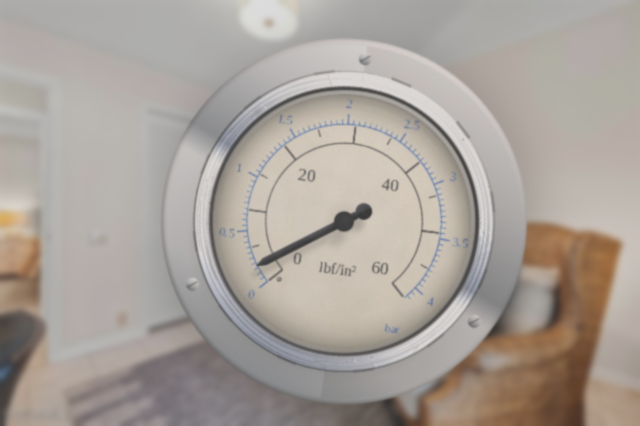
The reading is 2.5 (psi)
